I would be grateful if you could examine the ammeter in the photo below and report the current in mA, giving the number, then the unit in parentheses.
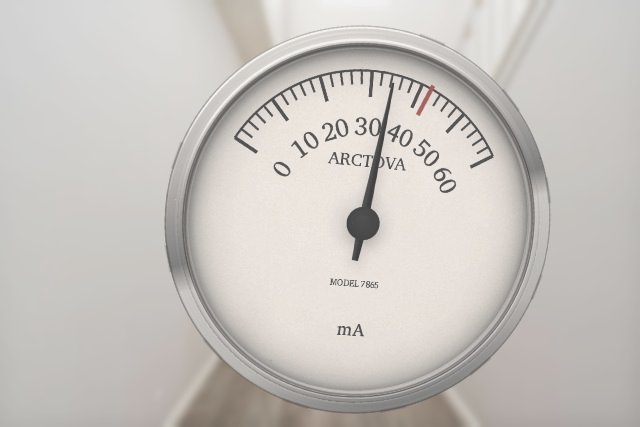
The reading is 34 (mA)
